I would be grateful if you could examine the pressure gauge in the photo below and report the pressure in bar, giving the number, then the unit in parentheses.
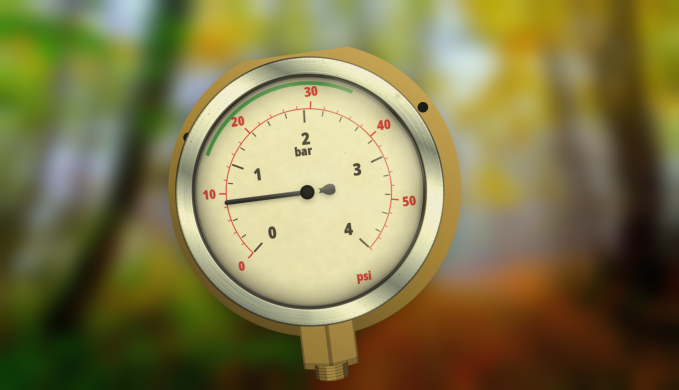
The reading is 0.6 (bar)
